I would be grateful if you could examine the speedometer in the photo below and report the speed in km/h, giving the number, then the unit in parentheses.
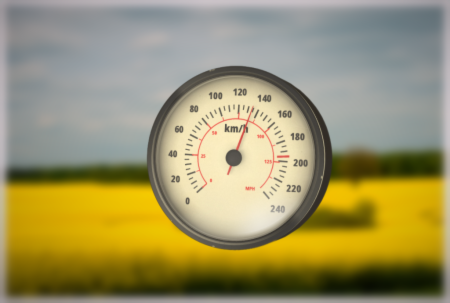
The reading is 135 (km/h)
